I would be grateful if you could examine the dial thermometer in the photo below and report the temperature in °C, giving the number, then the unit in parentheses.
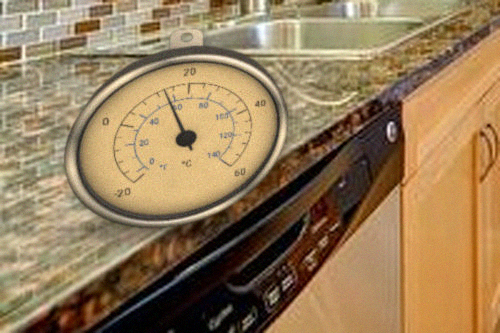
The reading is 14 (°C)
